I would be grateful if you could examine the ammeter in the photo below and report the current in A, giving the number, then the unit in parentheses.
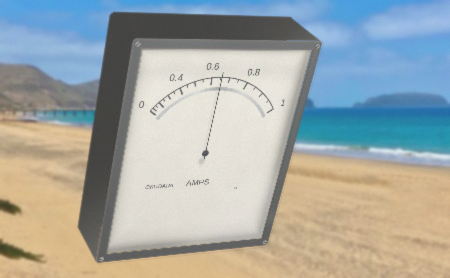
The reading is 0.65 (A)
